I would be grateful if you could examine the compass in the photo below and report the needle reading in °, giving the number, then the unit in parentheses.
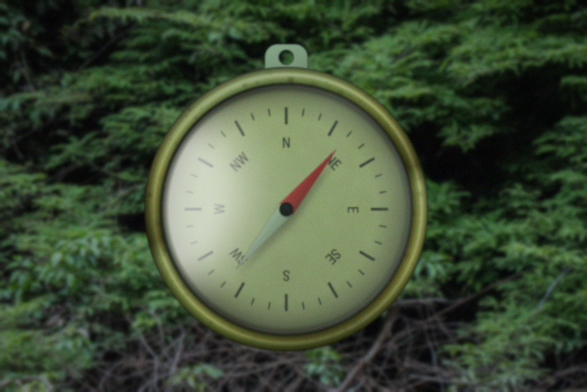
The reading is 40 (°)
